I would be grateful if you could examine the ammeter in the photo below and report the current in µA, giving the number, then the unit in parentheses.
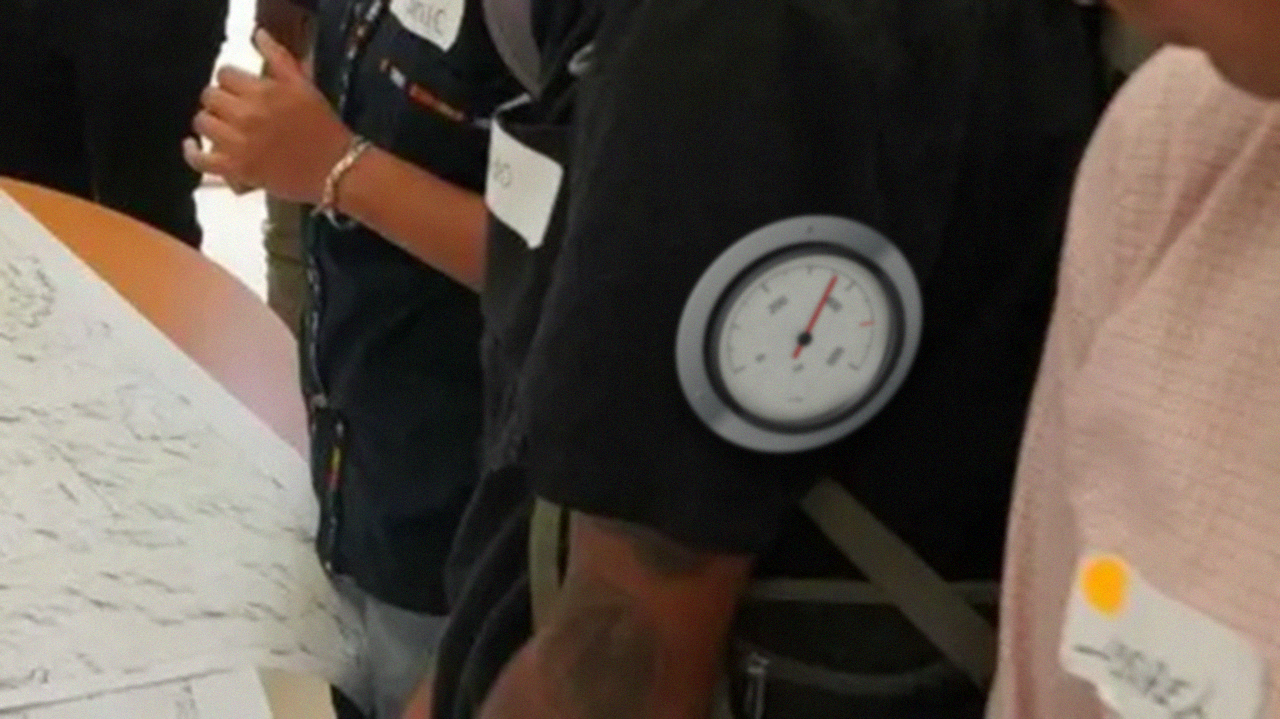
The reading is 350 (µA)
